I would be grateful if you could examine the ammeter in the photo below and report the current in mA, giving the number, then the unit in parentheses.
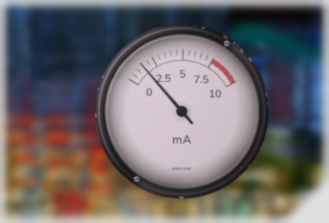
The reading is 1.5 (mA)
